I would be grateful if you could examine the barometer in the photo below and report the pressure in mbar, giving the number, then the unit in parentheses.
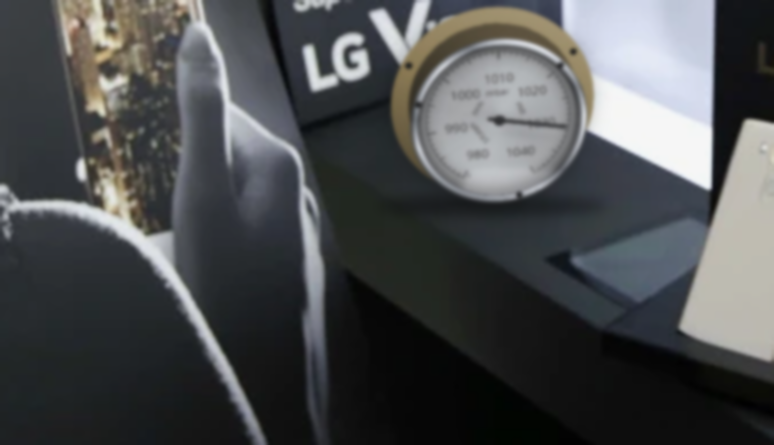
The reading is 1030 (mbar)
